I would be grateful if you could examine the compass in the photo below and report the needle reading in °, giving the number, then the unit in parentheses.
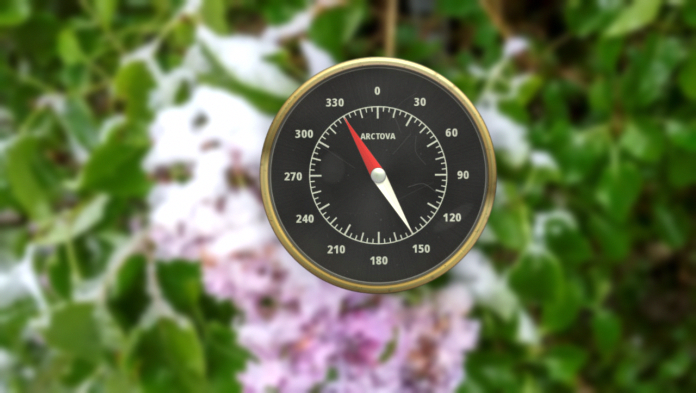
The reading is 330 (°)
